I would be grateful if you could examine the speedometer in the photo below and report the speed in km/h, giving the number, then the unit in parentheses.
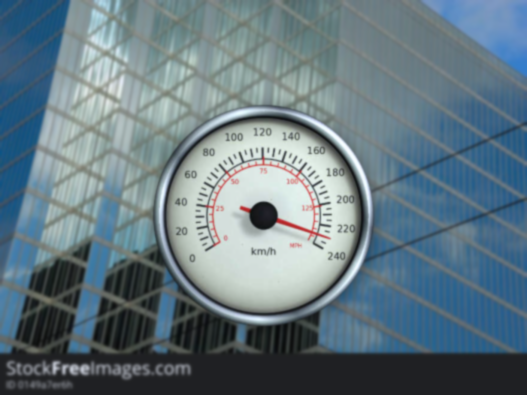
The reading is 230 (km/h)
